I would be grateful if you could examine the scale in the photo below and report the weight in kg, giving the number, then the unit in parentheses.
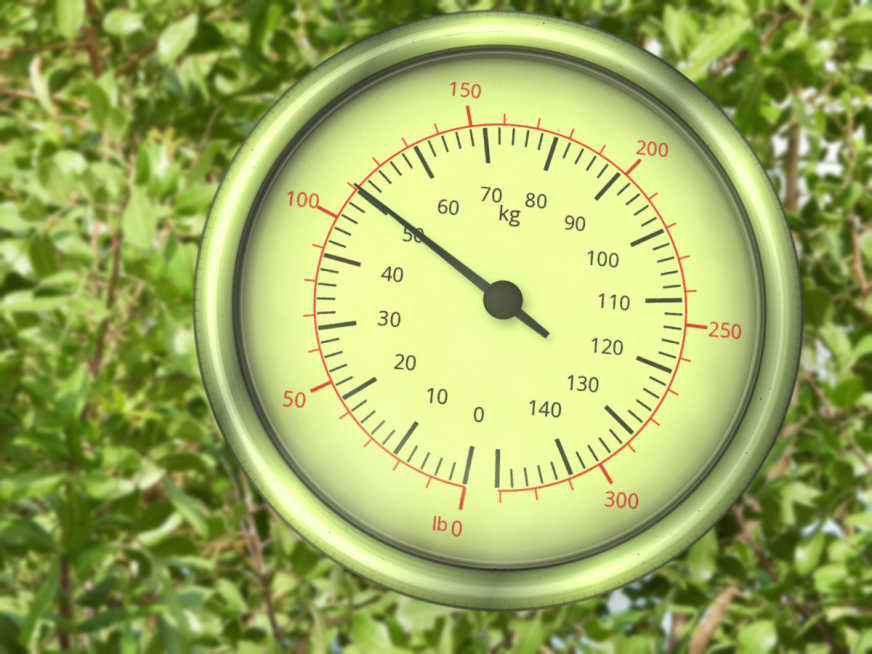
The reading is 50 (kg)
